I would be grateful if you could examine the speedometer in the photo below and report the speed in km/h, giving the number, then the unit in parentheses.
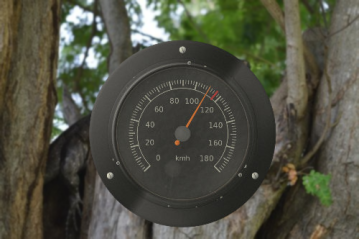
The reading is 110 (km/h)
